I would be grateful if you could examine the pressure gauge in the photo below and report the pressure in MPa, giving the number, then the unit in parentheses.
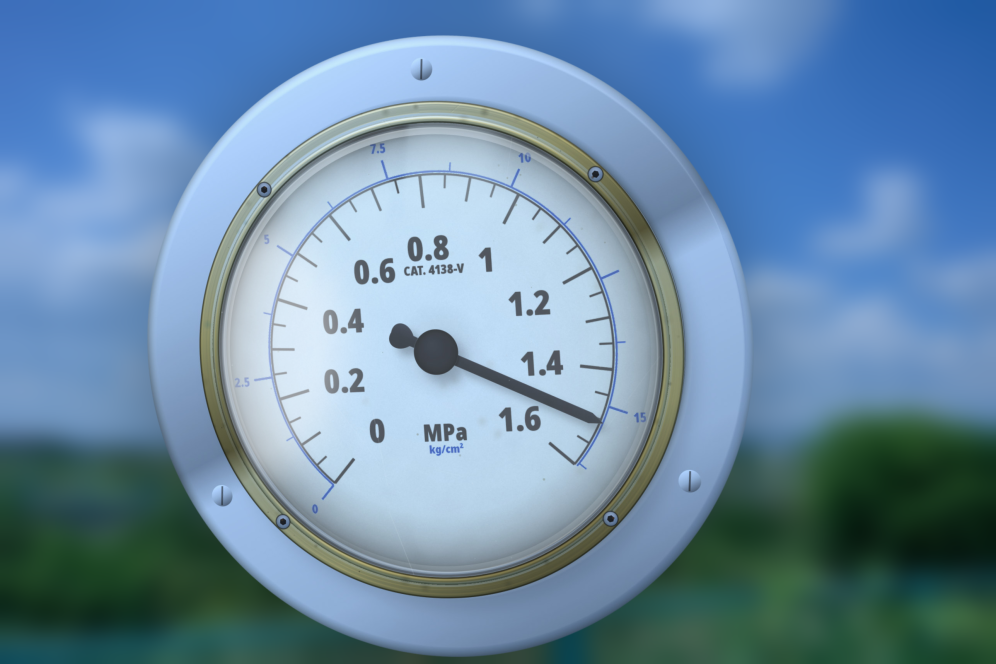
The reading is 1.5 (MPa)
